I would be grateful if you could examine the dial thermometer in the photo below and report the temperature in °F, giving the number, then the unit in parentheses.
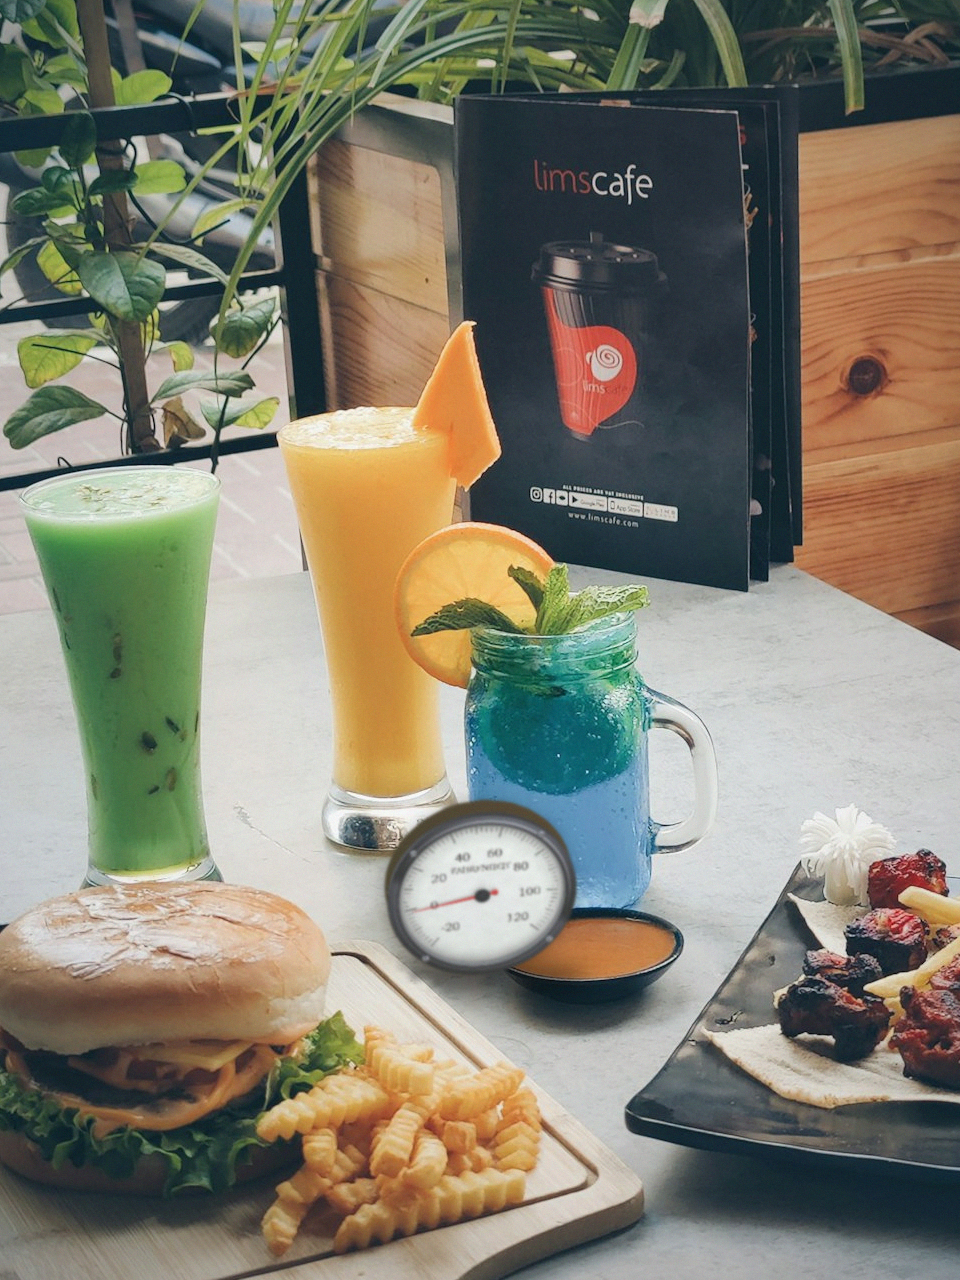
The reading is 0 (°F)
